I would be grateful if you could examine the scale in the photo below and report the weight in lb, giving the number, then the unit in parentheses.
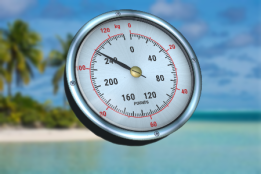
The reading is 240 (lb)
